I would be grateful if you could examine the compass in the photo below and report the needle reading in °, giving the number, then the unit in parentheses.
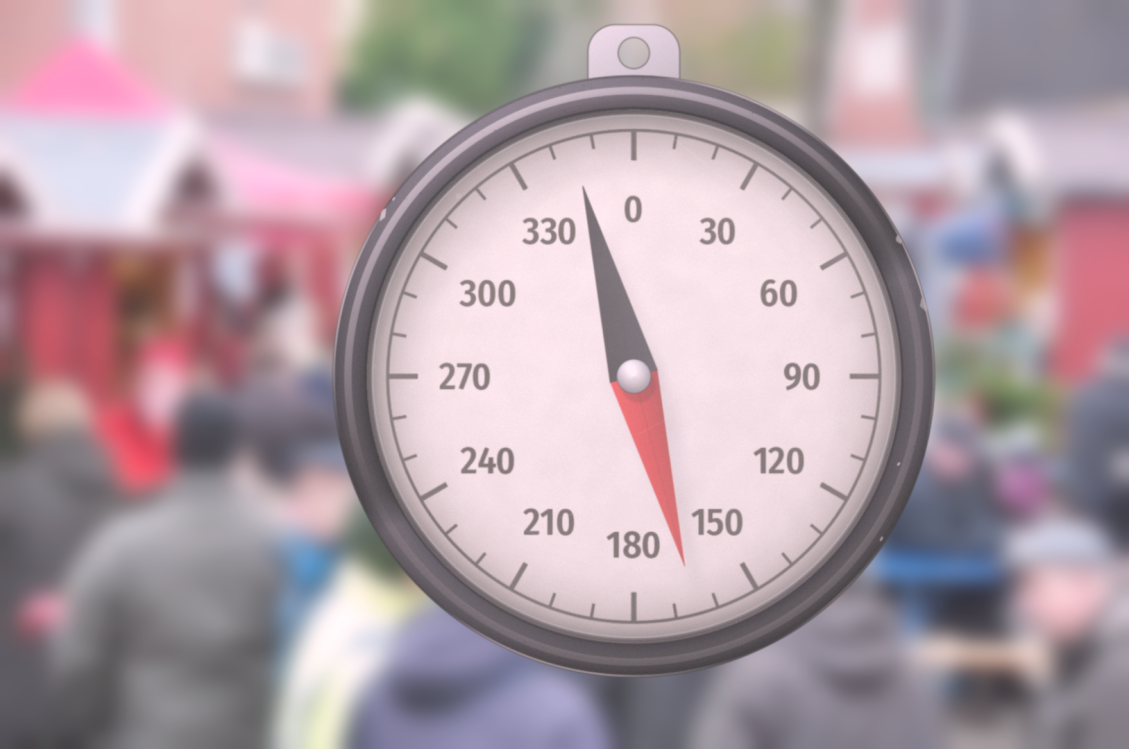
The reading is 165 (°)
